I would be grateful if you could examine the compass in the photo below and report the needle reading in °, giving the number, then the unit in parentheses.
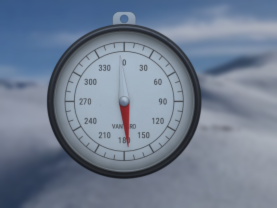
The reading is 175 (°)
